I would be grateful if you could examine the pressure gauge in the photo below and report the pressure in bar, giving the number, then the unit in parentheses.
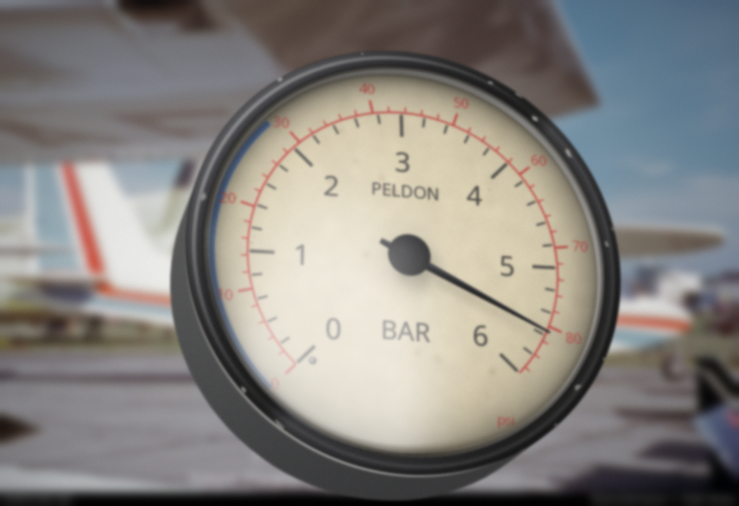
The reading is 5.6 (bar)
